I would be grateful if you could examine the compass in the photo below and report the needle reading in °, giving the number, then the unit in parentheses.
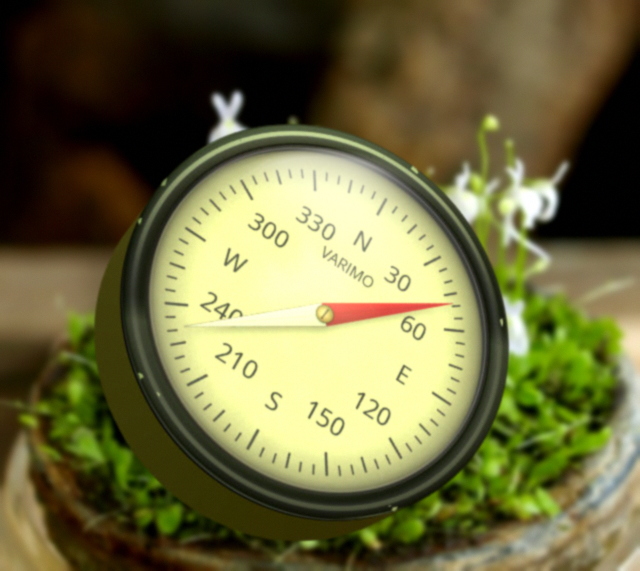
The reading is 50 (°)
